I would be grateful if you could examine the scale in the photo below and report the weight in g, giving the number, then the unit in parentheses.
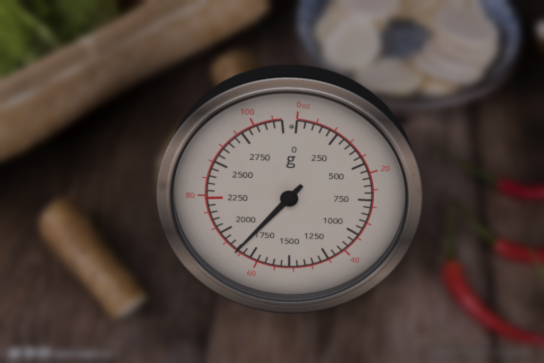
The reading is 1850 (g)
